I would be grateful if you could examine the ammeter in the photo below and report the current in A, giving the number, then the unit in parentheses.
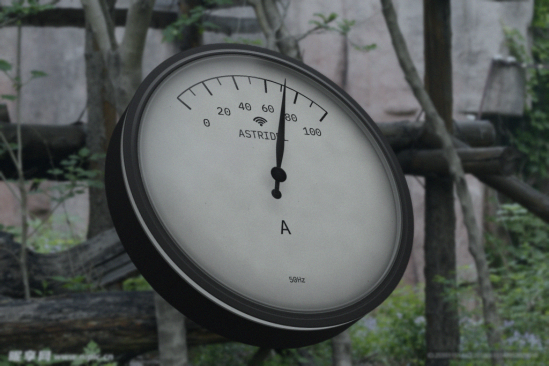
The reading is 70 (A)
